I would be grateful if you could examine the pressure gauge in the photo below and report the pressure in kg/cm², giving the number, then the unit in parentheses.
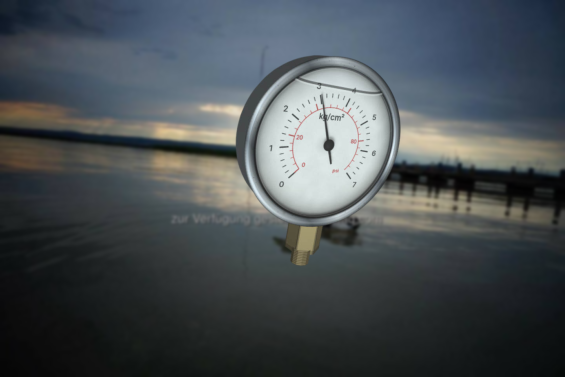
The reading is 3 (kg/cm²)
